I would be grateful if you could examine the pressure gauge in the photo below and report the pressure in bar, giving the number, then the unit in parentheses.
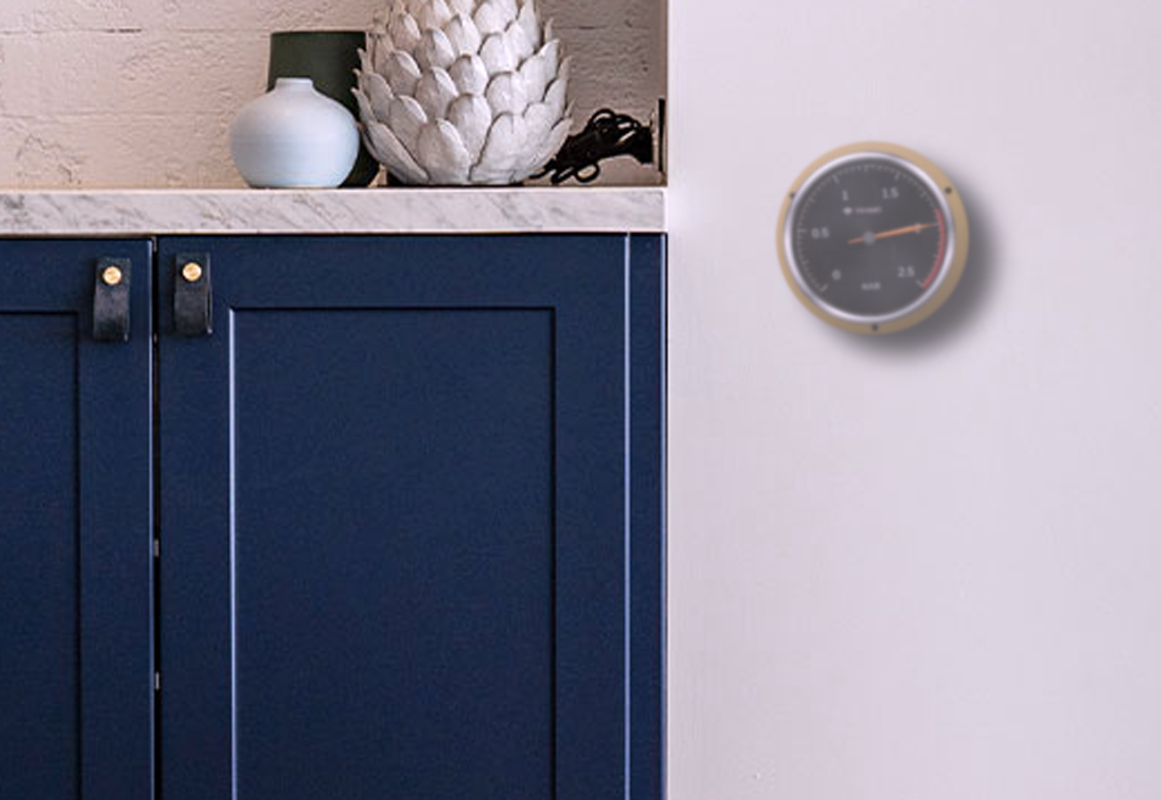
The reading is 2 (bar)
